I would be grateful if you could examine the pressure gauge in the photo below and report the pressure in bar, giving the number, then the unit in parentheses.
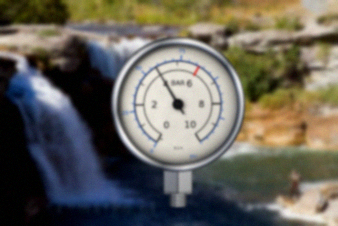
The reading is 4 (bar)
